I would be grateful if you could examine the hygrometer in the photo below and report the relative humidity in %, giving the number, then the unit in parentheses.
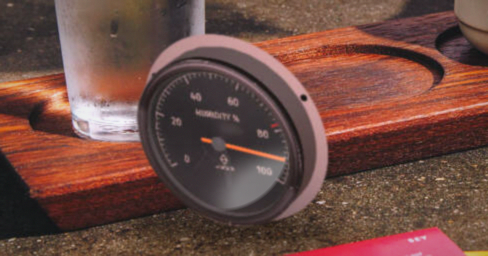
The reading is 90 (%)
